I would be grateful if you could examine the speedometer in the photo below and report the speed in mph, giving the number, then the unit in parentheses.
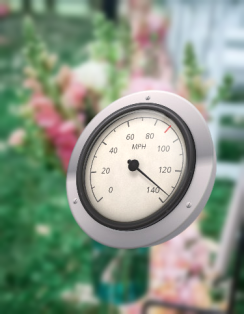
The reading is 135 (mph)
